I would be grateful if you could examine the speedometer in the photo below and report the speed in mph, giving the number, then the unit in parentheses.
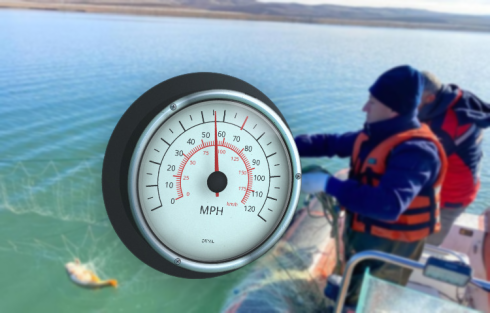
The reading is 55 (mph)
